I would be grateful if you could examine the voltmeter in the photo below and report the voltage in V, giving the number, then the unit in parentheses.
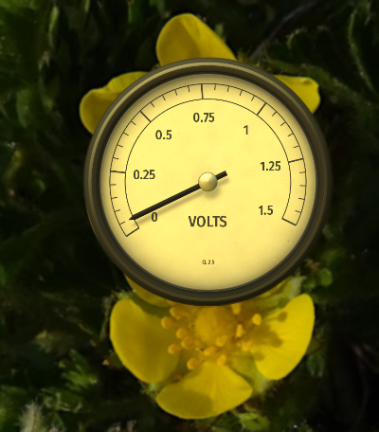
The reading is 0.05 (V)
